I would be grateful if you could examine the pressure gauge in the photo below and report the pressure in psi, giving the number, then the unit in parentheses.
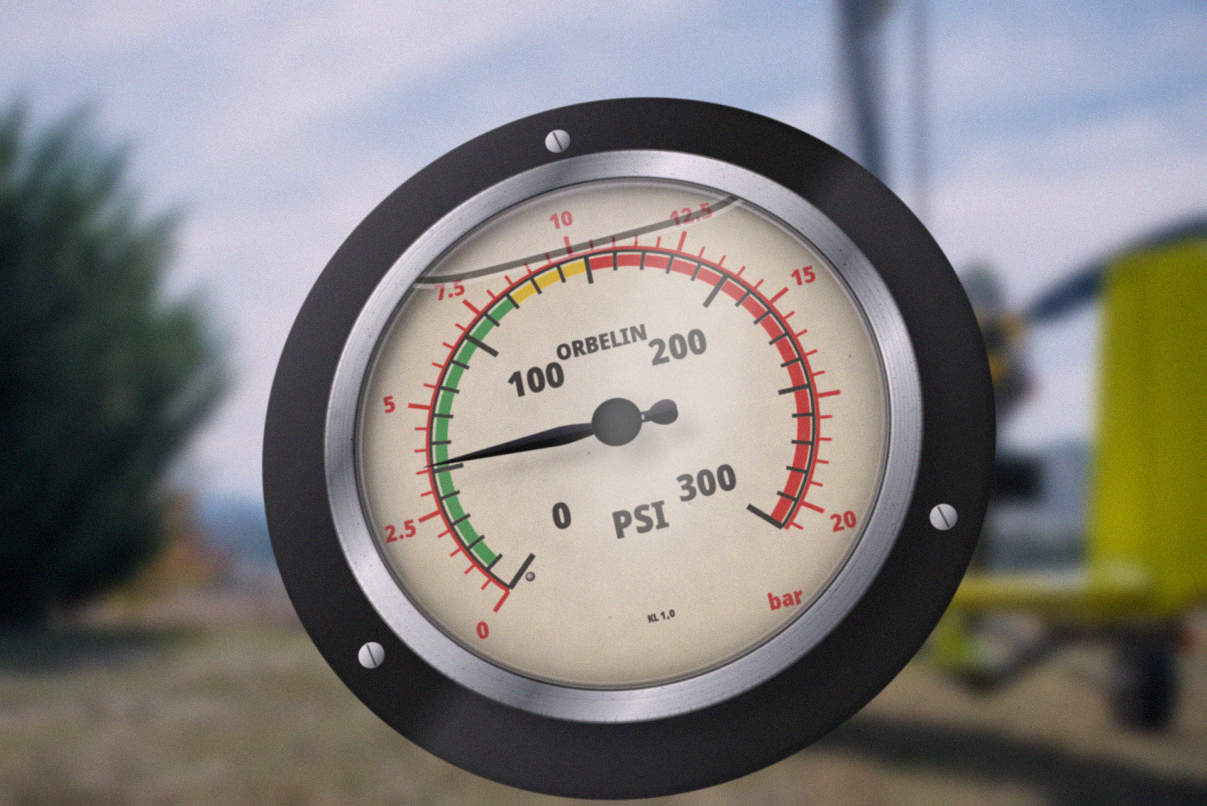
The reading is 50 (psi)
